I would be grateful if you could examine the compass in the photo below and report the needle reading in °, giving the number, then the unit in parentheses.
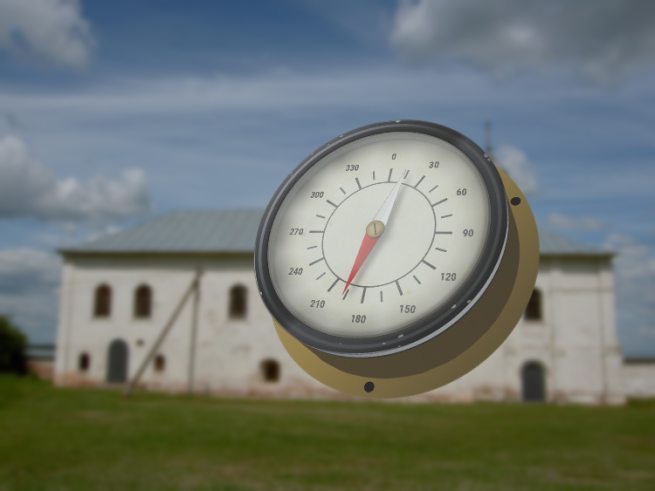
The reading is 195 (°)
